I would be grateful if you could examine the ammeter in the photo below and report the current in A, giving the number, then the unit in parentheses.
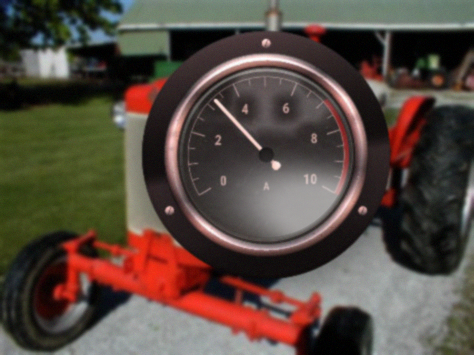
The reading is 3.25 (A)
